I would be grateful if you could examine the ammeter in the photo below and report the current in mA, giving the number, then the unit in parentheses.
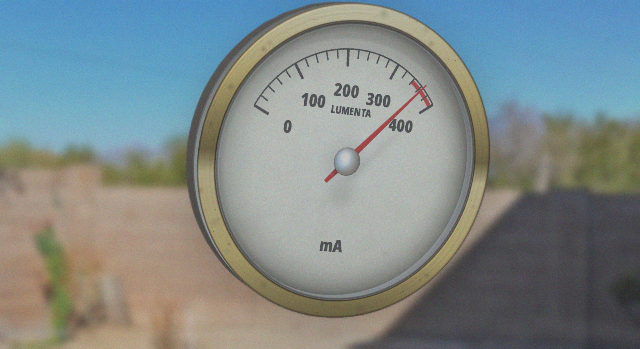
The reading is 360 (mA)
